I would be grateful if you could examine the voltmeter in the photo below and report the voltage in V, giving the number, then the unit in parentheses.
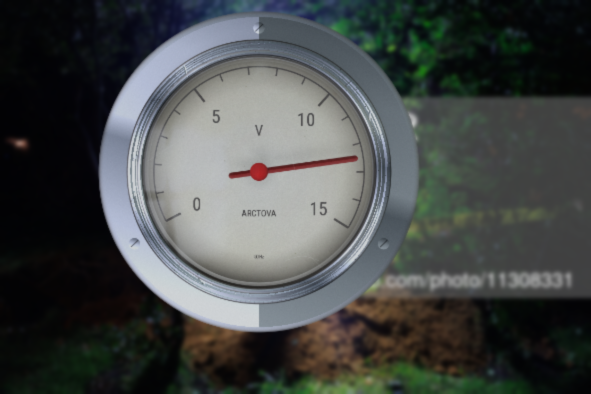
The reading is 12.5 (V)
